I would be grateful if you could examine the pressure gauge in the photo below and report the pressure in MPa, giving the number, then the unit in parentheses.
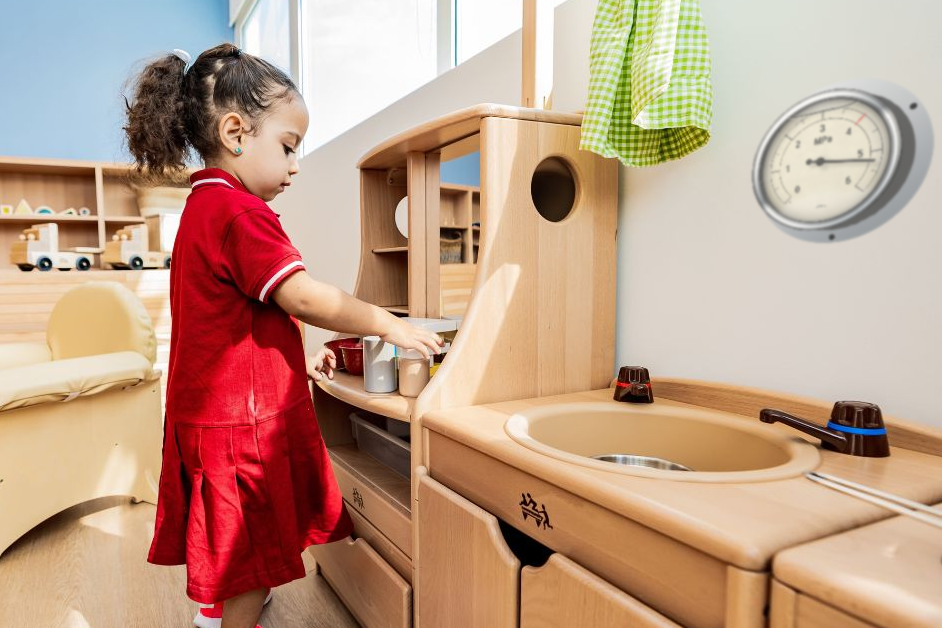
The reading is 5.25 (MPa)
